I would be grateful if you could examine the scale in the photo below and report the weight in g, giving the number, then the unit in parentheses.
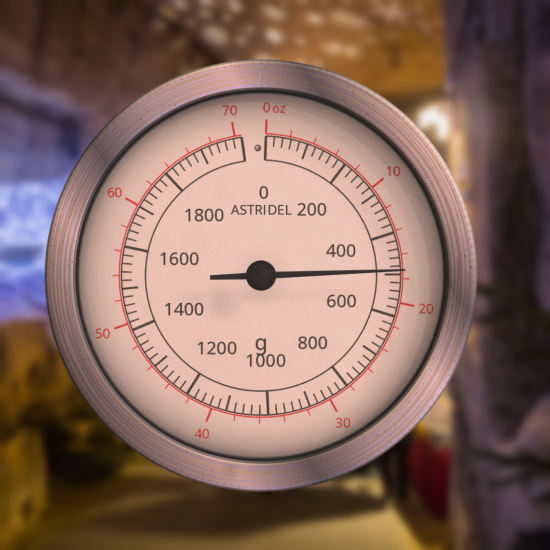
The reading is 490 (g)
